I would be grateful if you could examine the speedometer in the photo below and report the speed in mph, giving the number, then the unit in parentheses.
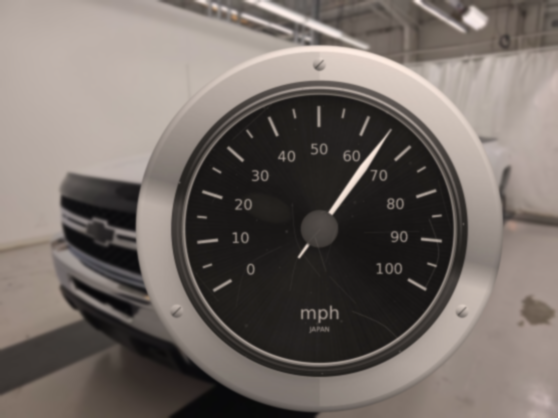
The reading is 65 (mph)
